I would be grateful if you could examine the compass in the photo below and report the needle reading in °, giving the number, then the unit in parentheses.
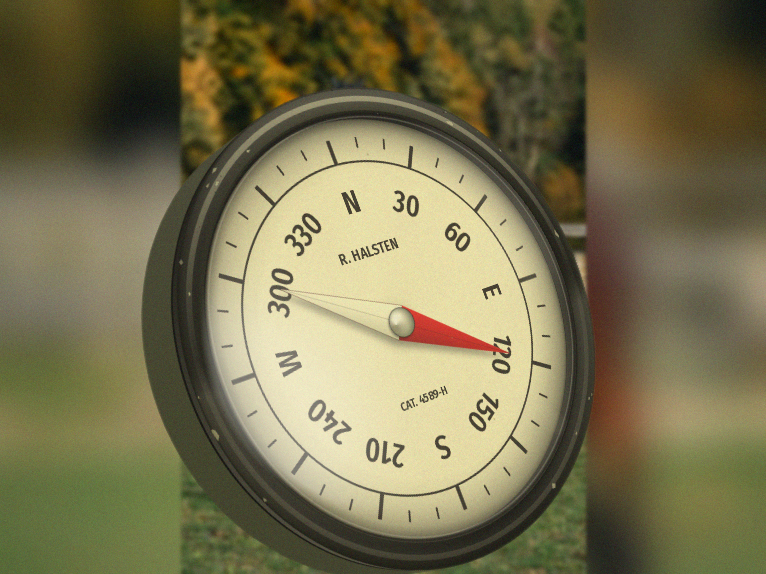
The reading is 120 (°)
